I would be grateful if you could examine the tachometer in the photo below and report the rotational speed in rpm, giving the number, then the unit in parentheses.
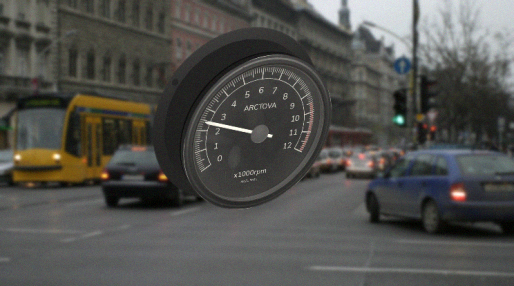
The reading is 2500 (rpm)
